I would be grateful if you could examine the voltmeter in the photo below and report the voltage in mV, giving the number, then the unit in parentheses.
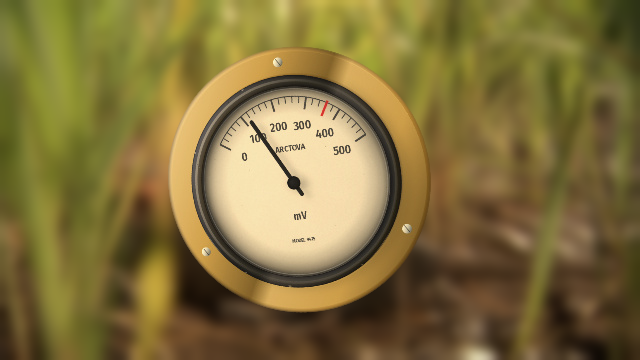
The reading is 120 (mV)
